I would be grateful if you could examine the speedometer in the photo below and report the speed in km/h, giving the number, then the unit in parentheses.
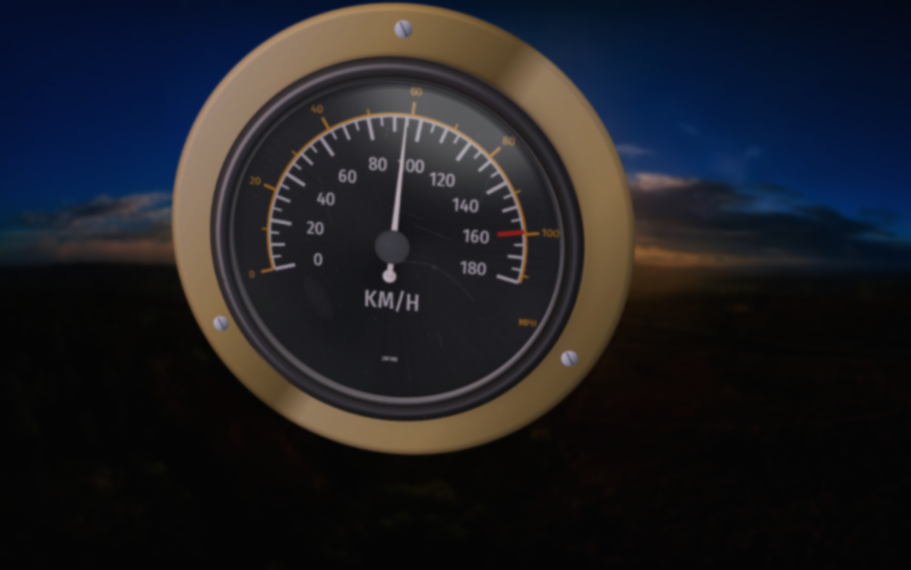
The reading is 95 (km/h)
